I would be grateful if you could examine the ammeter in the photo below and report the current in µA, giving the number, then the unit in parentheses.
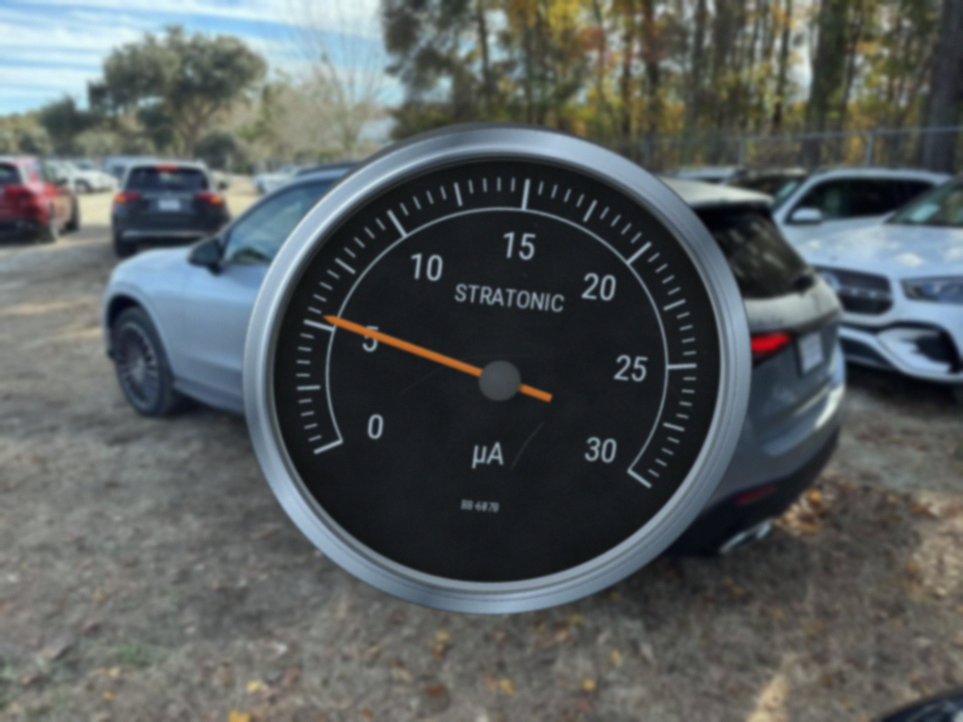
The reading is 5.5 (µA)
